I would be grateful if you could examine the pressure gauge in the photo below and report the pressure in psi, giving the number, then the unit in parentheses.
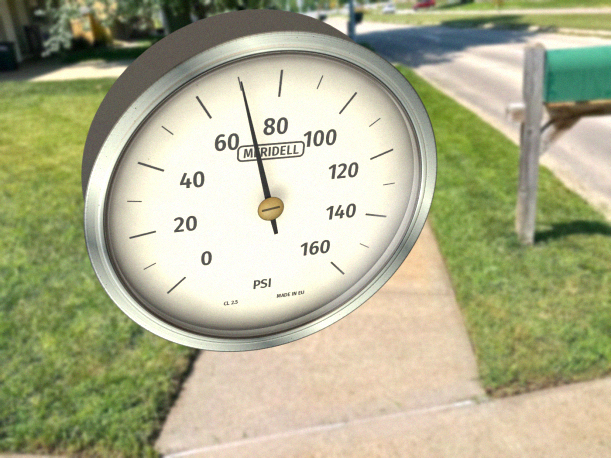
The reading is 70 (psi)
